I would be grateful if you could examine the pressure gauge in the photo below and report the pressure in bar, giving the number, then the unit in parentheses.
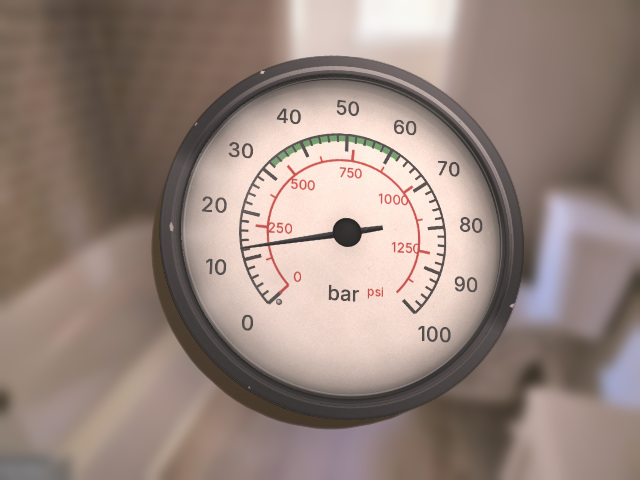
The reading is 12 (bar)
